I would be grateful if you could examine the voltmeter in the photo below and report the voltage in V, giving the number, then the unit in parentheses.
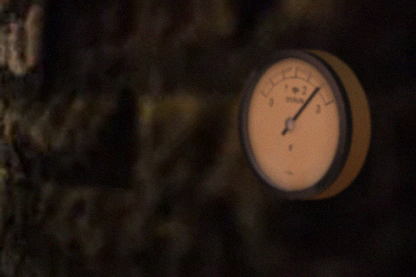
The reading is 2.5 (V)
